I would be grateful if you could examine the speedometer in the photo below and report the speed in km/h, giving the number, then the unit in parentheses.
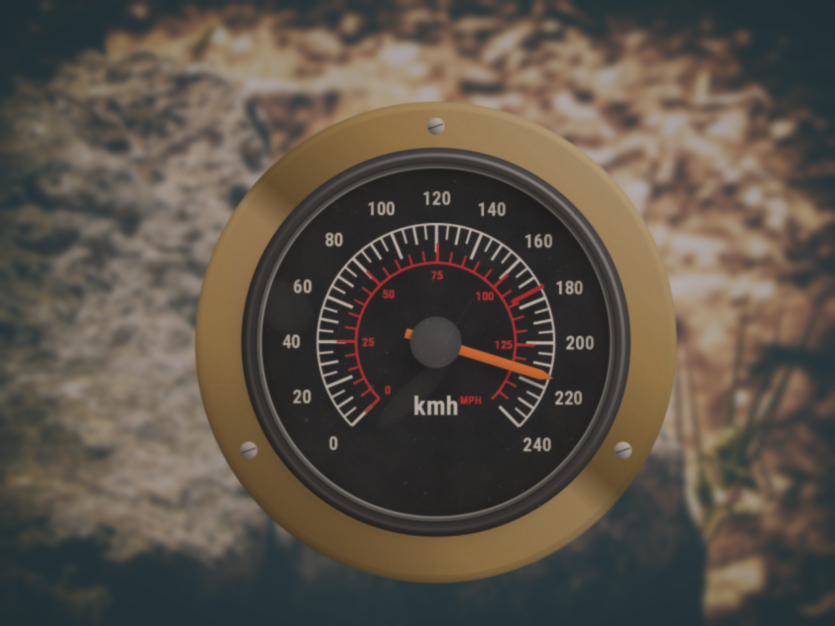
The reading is 215 (km/h)
